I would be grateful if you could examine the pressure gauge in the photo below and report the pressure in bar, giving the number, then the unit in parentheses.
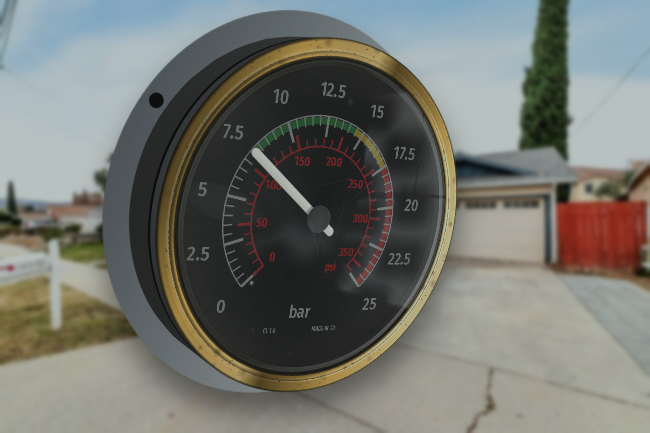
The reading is 7.5 (bar)
